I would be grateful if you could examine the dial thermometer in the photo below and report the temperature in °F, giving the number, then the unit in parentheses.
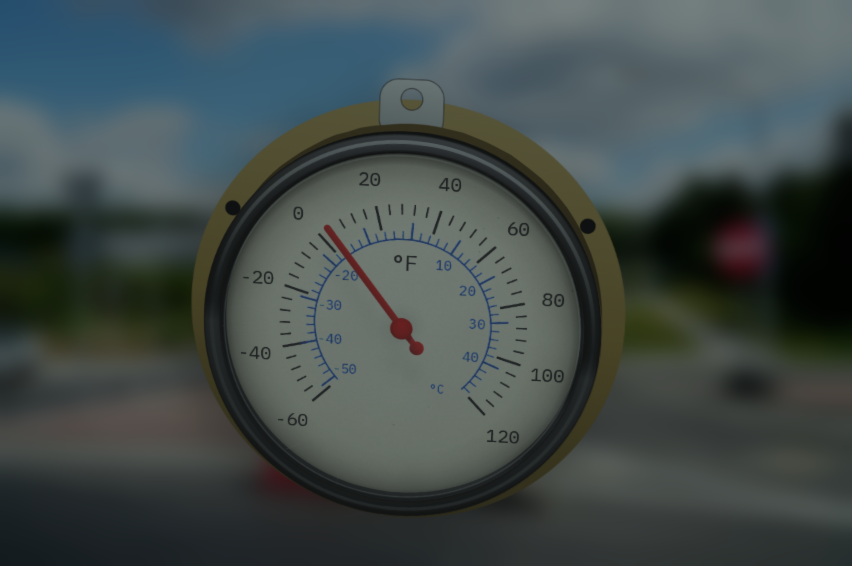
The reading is 4 (°F)
